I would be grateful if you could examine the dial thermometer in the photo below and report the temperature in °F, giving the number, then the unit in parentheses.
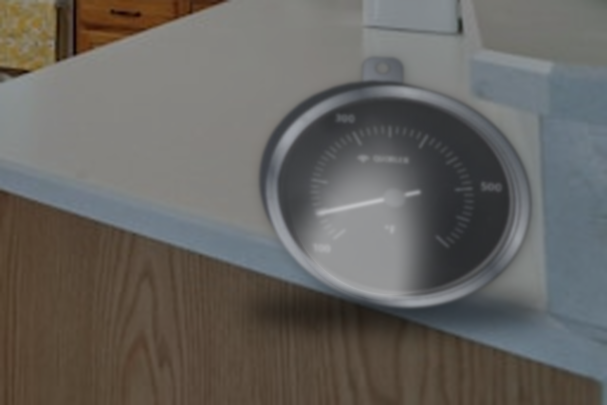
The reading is 150 (°F)
